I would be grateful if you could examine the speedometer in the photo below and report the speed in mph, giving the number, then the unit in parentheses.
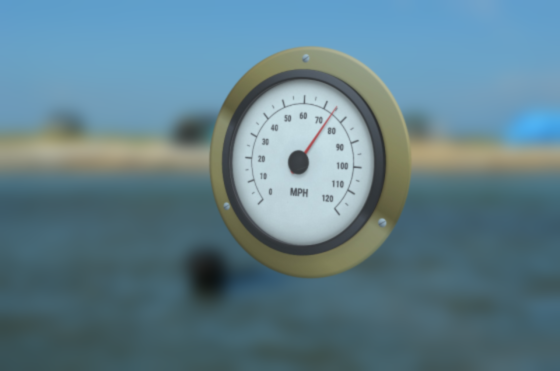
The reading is 75 (mph)
